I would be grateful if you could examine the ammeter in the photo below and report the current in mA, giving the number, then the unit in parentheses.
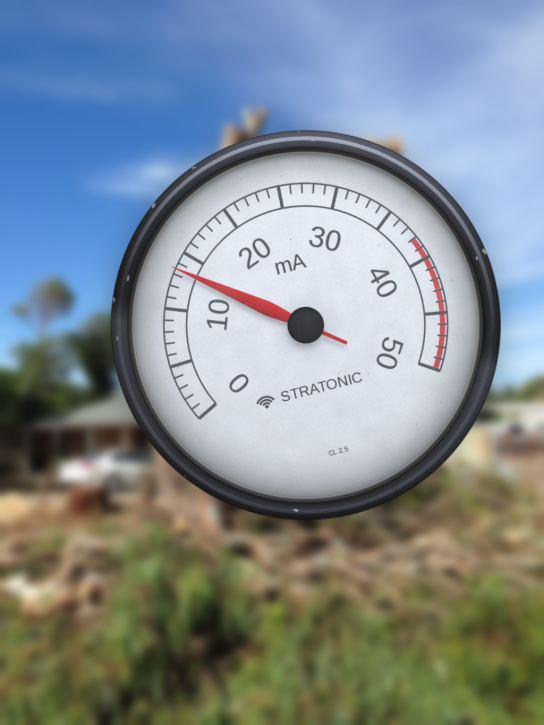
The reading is 13.5 (mA)
